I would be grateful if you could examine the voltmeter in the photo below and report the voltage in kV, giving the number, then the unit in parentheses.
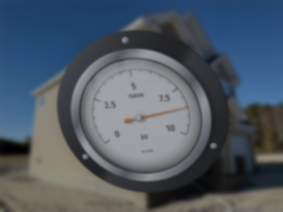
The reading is 8.5 (kV)
